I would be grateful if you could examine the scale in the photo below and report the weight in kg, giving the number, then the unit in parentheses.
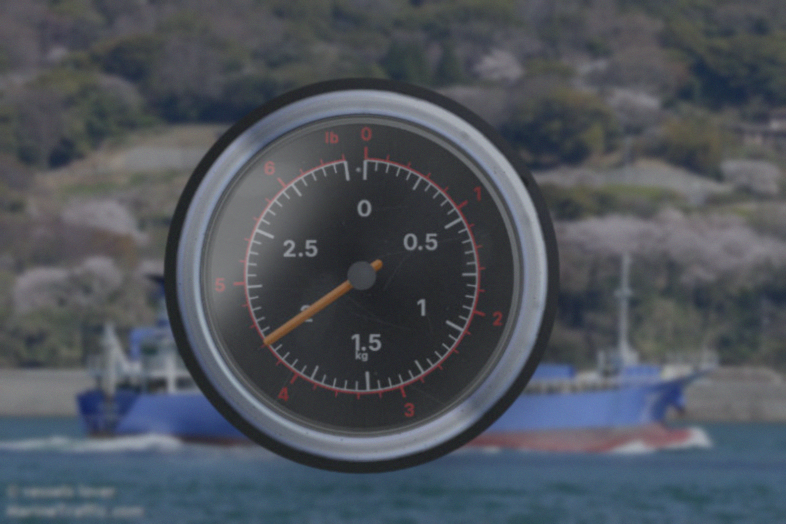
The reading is 2 (kg)
